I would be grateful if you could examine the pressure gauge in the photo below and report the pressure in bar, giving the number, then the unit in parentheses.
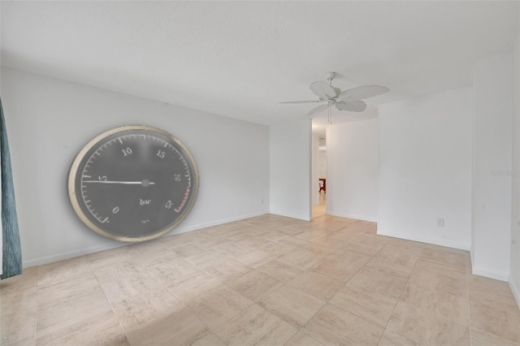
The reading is 4.5 (bar)
